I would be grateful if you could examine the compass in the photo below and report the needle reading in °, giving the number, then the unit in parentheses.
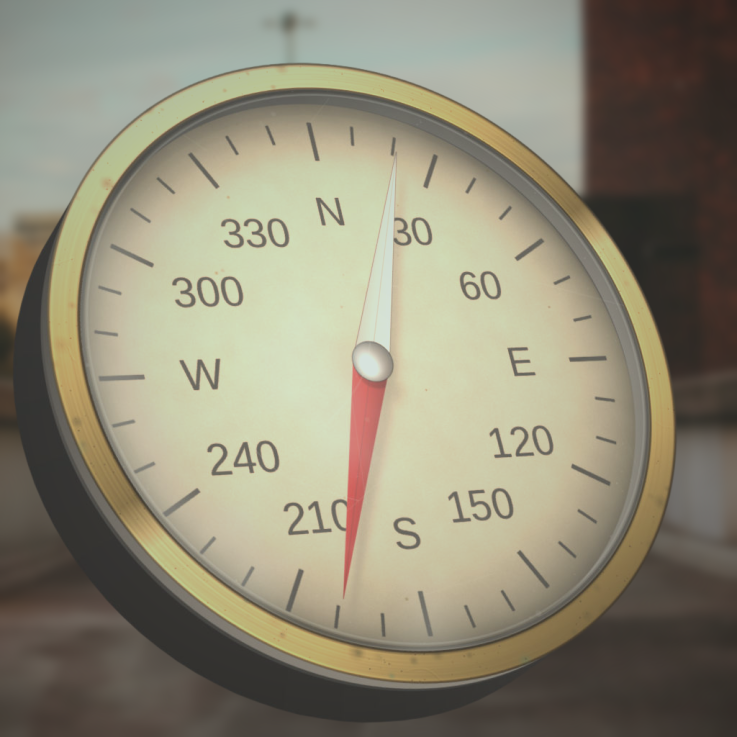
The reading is 200 (°)
